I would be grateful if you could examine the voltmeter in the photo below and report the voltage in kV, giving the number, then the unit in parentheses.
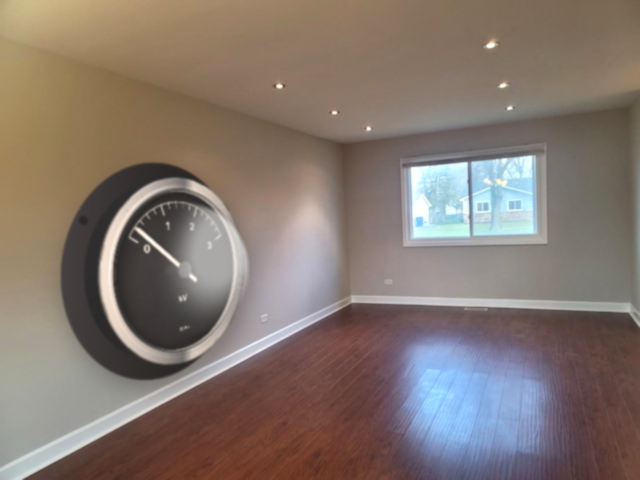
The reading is 0.2 (kV)
